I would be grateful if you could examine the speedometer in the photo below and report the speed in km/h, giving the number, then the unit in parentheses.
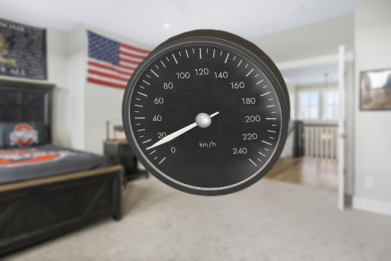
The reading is 15 (km/h)
